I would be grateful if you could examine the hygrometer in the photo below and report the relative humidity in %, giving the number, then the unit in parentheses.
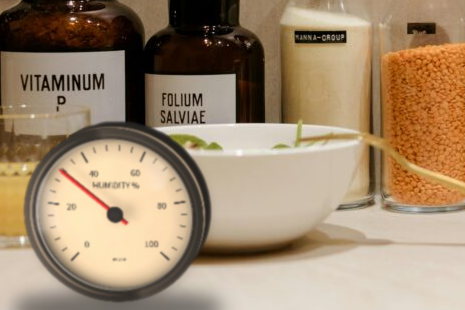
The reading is 32 (%)
